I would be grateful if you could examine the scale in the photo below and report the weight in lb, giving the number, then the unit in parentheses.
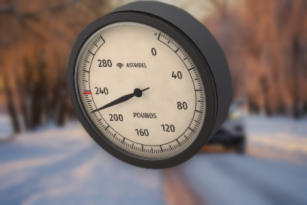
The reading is 220 (lb)
